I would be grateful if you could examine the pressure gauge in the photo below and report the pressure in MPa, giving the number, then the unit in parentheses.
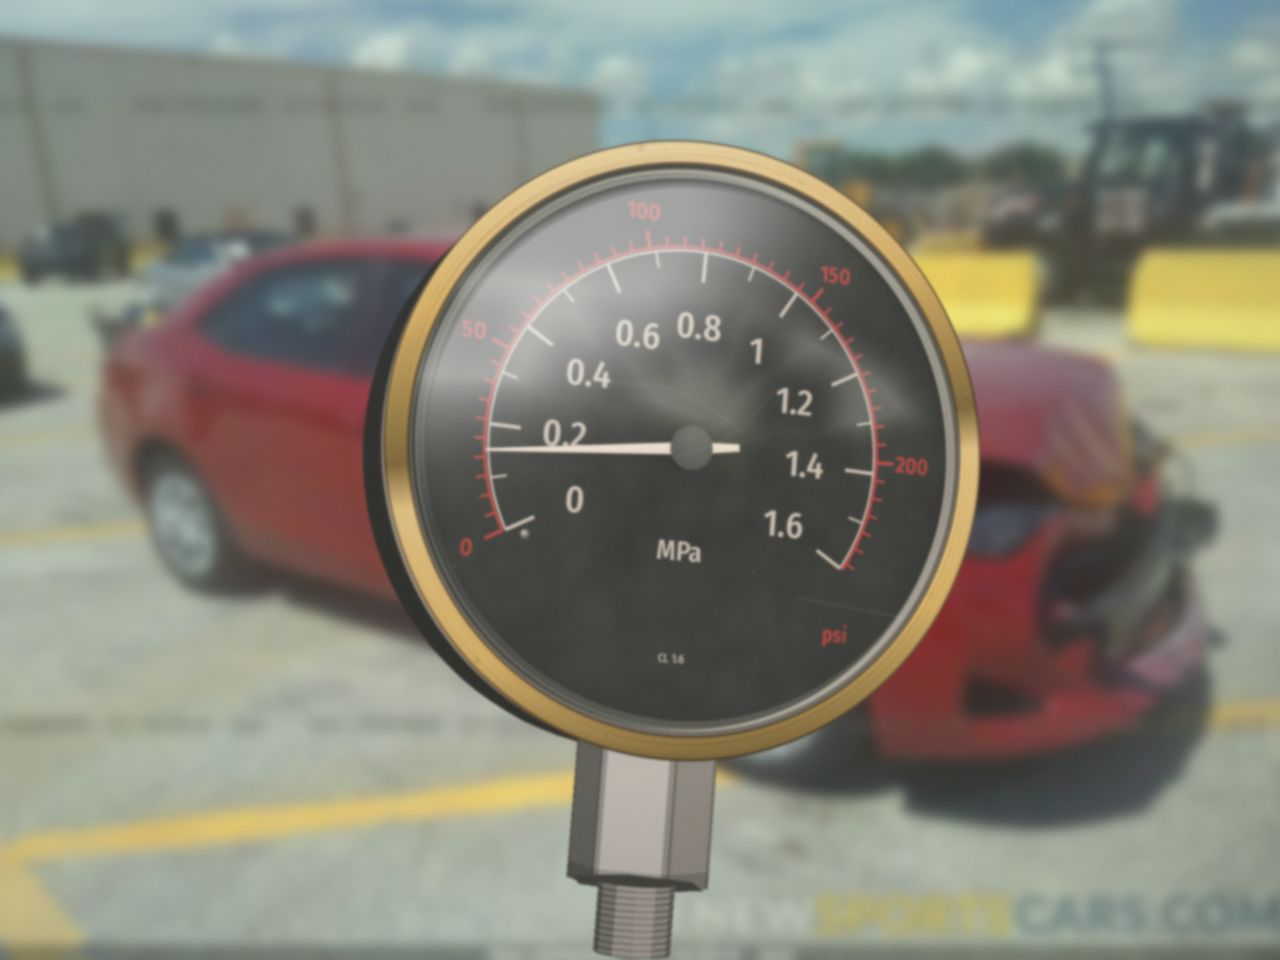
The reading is 0.15 (MPa)
